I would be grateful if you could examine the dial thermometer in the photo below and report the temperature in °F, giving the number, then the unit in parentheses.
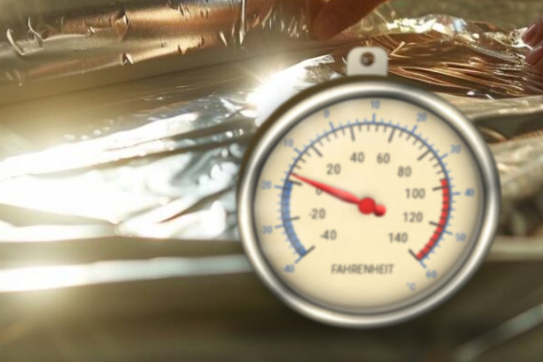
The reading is 4 (°F)
